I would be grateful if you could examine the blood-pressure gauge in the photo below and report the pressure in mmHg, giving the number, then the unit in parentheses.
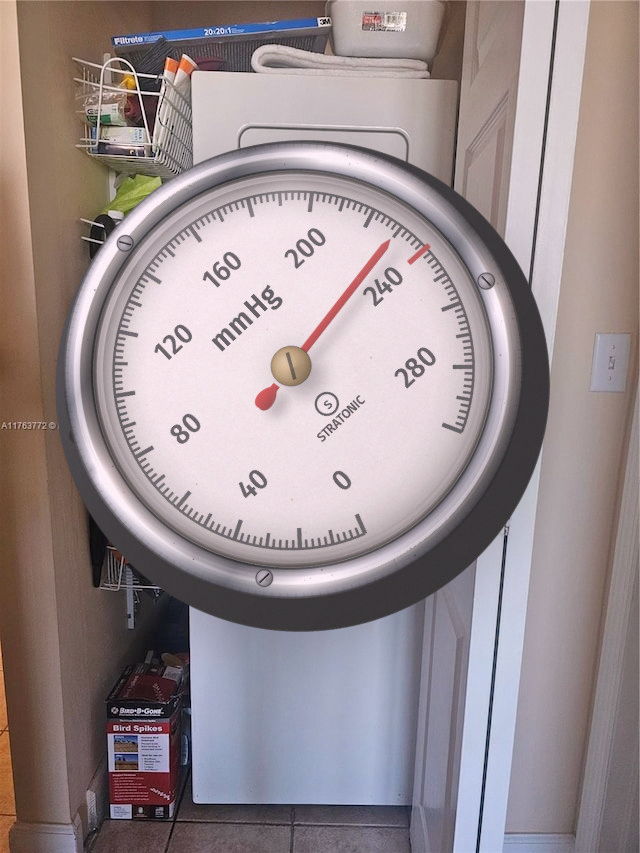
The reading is 230 (mmHg)
